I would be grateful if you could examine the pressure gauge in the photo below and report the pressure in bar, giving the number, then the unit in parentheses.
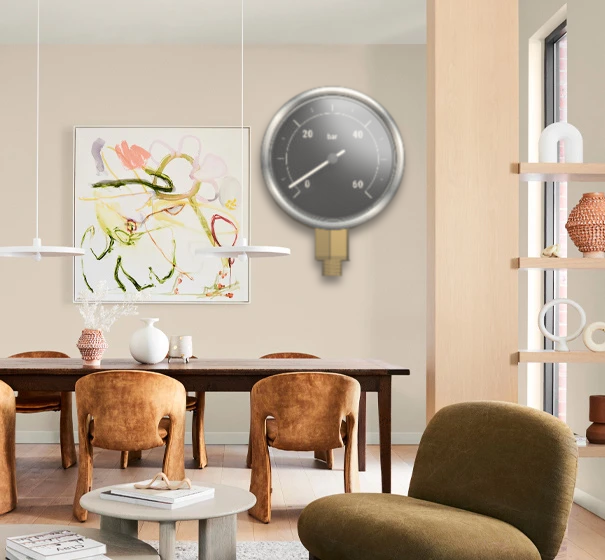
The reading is 2.5 (bar)
